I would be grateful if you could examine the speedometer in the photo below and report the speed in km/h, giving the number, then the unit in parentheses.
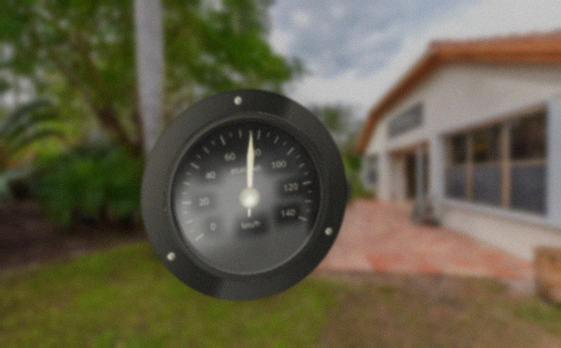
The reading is 75 (km/h)
